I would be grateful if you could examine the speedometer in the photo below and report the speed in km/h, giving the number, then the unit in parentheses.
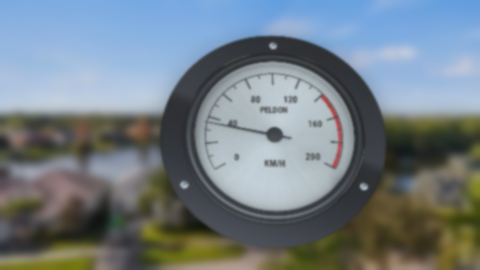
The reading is 35 (km/h)
